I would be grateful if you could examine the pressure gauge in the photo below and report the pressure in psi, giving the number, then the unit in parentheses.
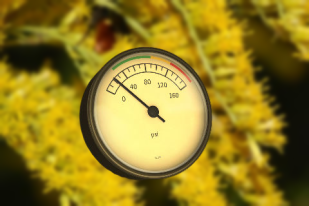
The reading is 20 (psi)
